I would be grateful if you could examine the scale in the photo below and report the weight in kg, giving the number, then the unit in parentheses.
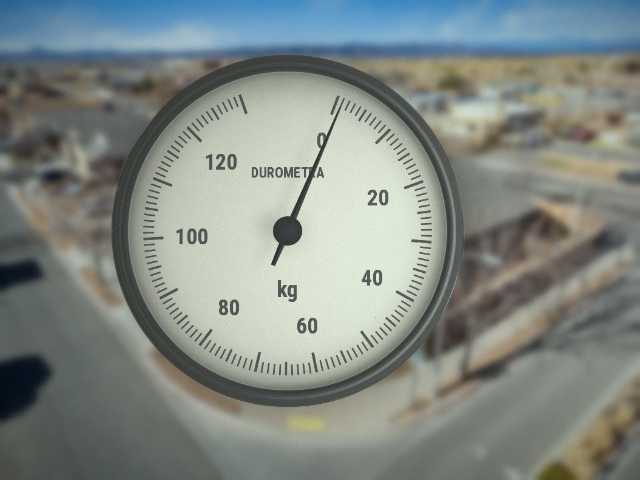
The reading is 1 (kg)
